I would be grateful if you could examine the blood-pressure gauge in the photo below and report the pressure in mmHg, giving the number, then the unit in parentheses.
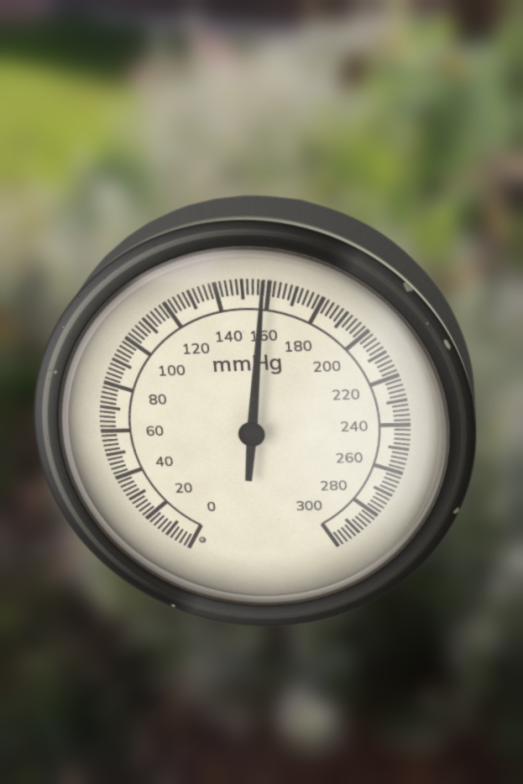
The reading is 158 (mmHg)
